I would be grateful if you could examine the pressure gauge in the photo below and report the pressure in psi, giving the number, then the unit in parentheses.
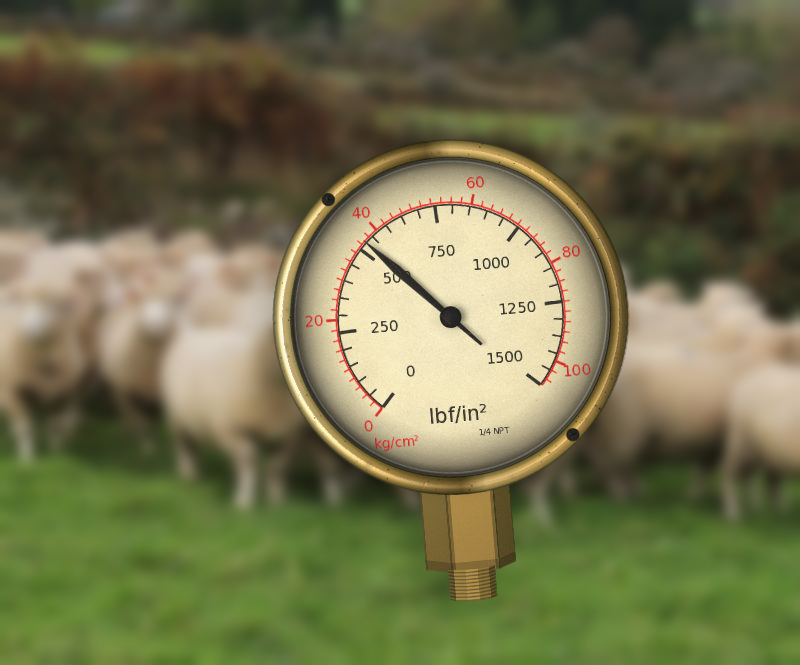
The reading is 525 (psi)
